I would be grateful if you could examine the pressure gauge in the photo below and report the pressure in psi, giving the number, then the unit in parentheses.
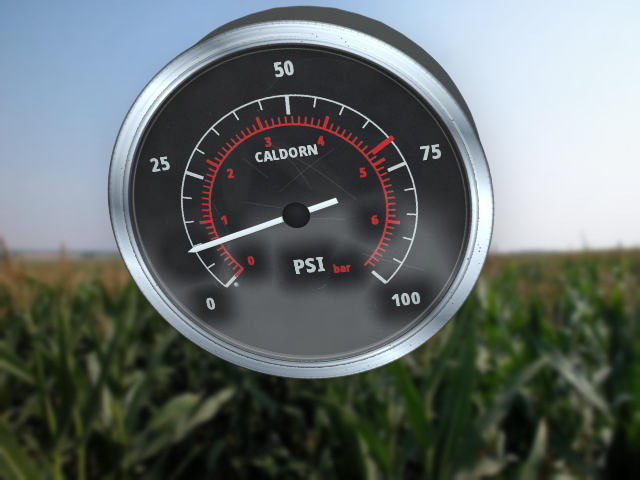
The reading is 10 (psi)
